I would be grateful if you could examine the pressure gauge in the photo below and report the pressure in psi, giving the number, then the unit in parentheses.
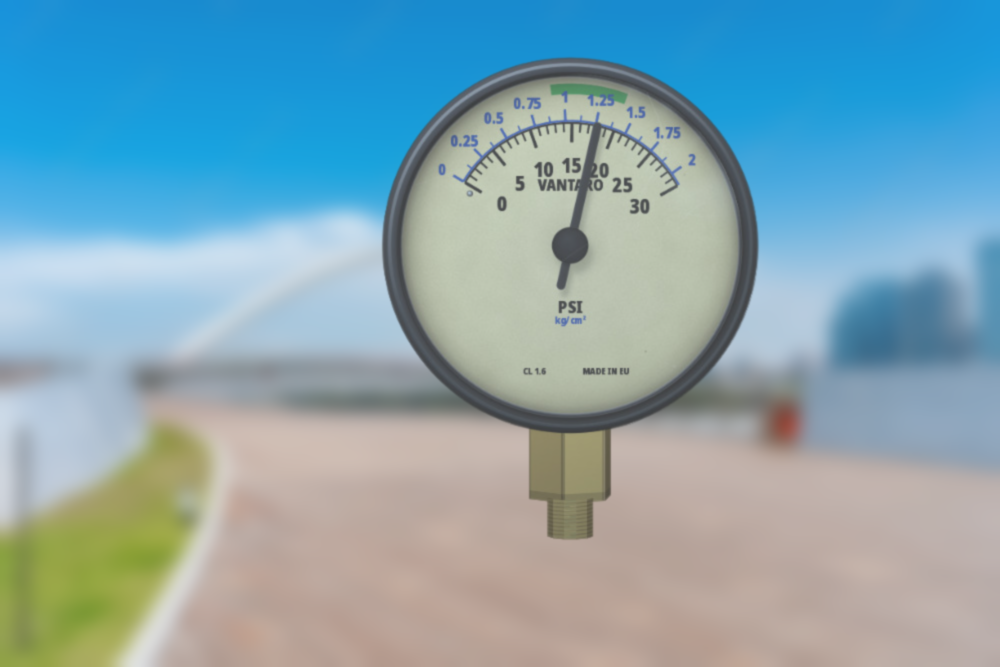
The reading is 18 (psi)
